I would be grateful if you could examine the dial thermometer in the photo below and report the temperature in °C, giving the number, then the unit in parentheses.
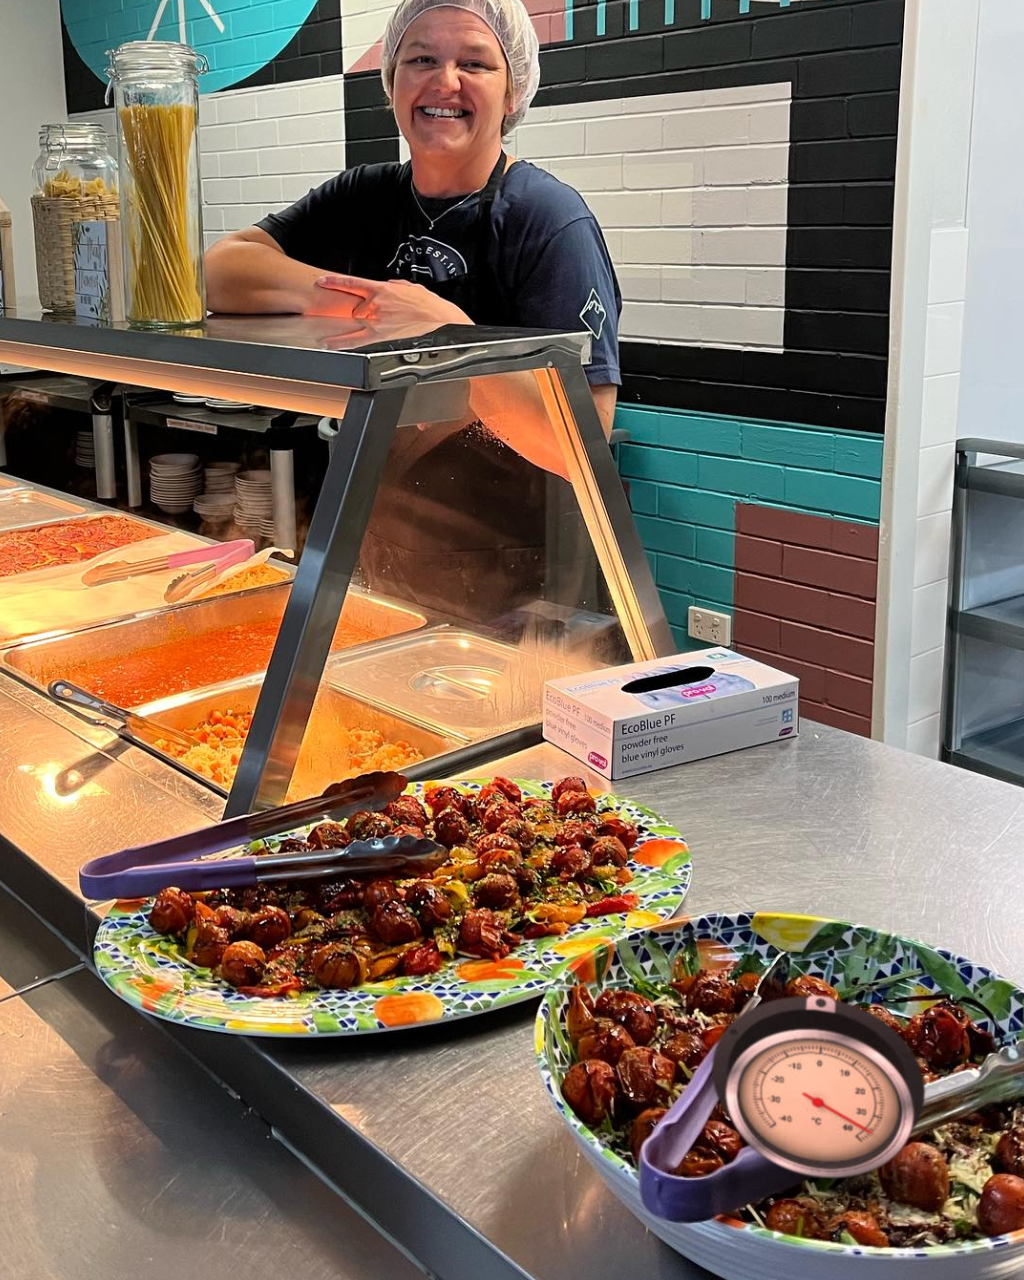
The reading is 35 (°C)
